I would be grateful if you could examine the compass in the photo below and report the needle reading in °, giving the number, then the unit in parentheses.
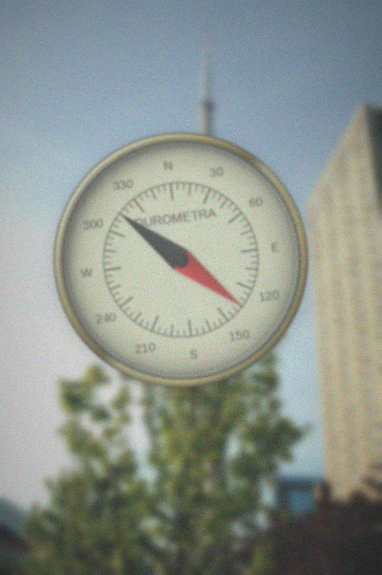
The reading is 135 (°)
